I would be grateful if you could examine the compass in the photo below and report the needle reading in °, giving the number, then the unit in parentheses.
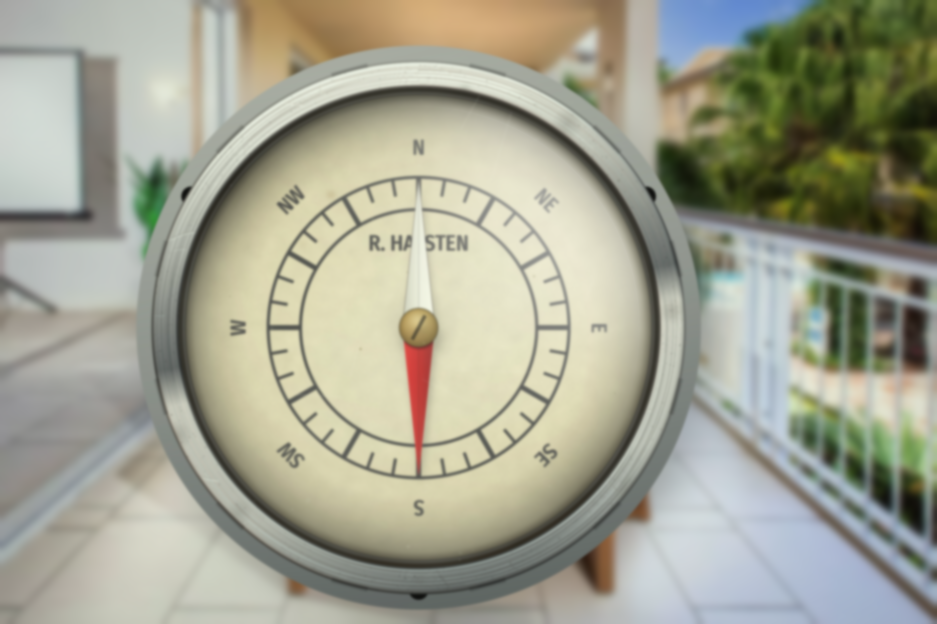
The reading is 180 (°)
